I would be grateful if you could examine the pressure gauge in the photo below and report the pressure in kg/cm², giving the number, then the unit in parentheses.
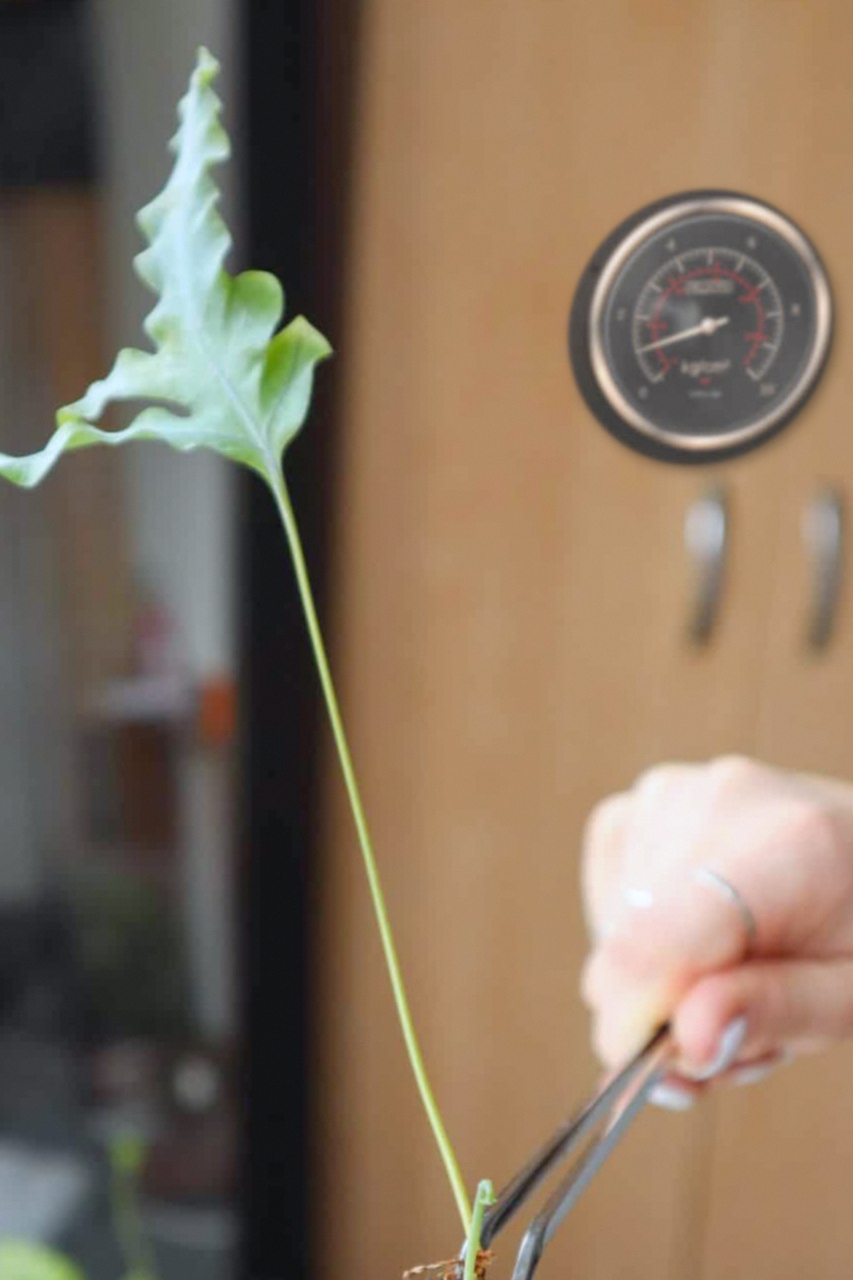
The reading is 1 (kg/cm²)
